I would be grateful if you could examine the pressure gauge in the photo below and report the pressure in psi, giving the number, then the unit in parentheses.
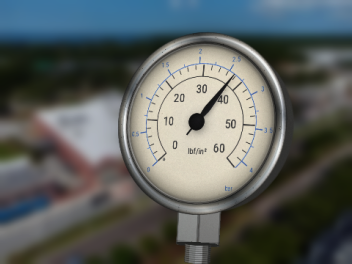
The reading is 38 (psi)
